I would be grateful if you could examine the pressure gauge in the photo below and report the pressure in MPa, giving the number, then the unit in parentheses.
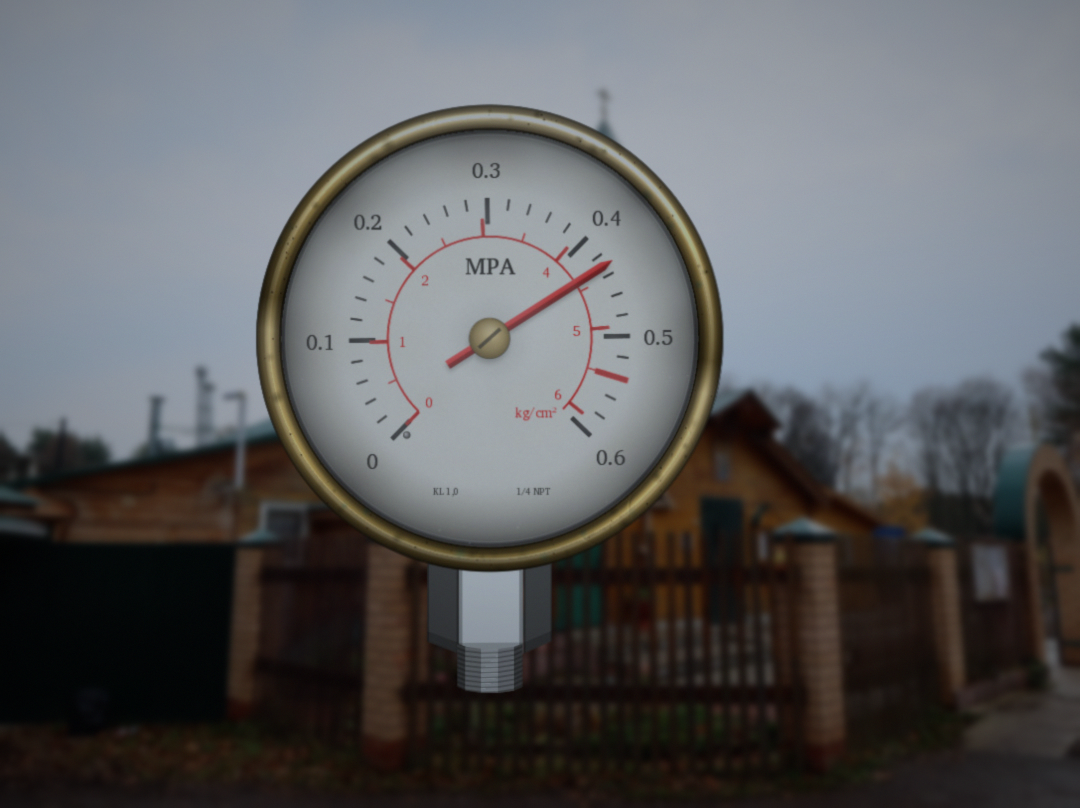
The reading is 0.43 (MPa)
